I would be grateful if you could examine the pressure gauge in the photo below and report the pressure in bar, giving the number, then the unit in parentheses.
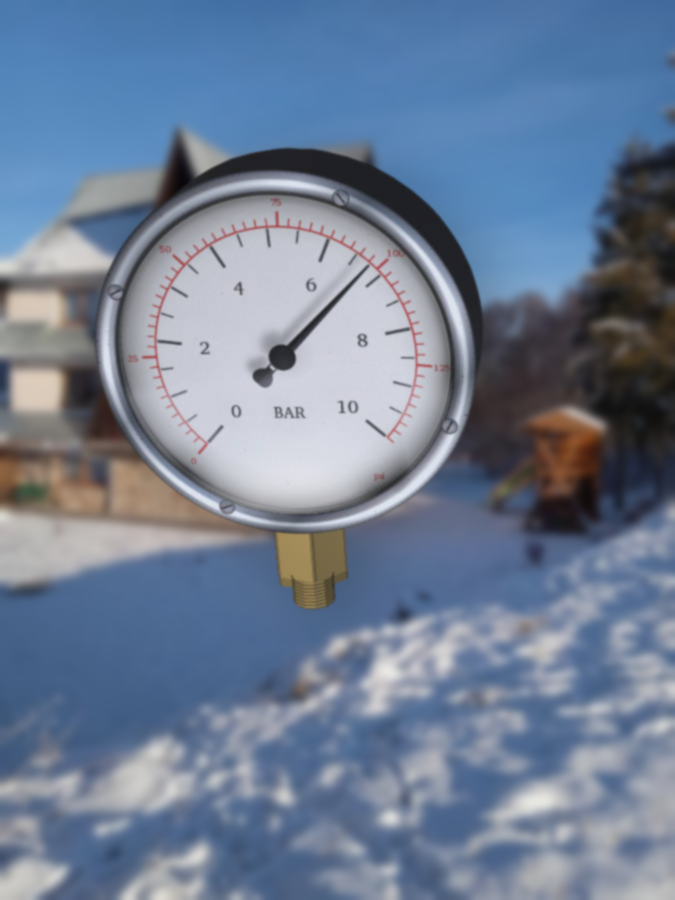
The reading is 6.75 (bar)
